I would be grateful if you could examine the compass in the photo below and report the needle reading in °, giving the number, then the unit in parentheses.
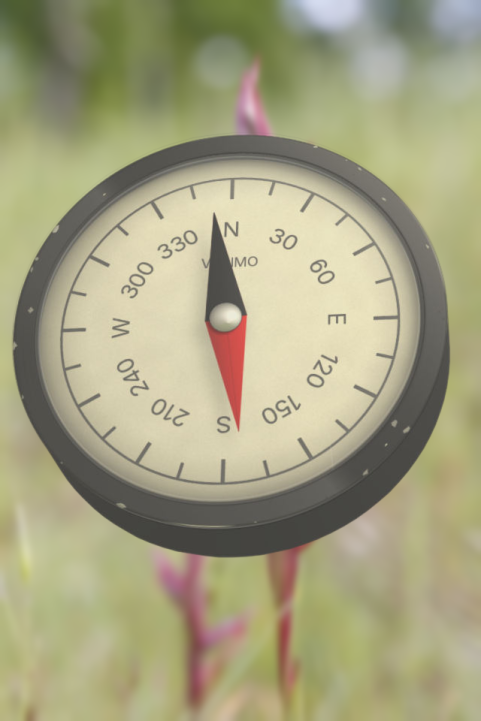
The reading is 172.5 (°)
